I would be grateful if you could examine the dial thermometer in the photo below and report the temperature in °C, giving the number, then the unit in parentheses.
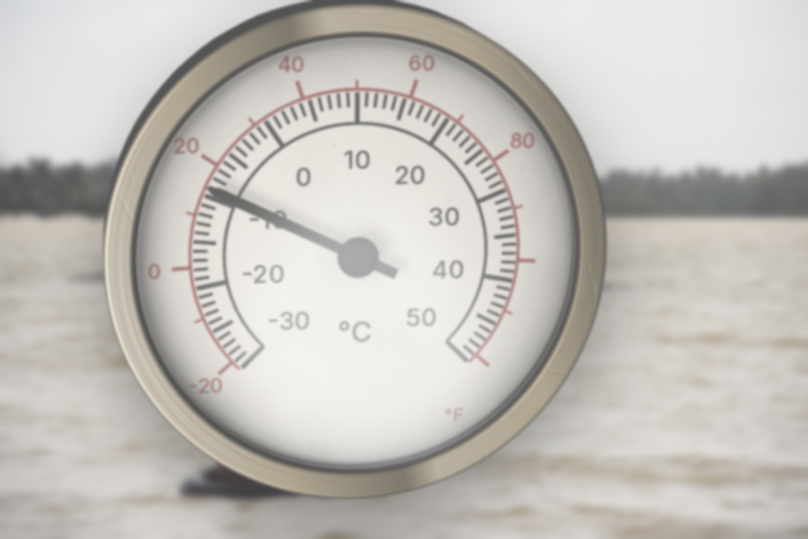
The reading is -9 (°C)
